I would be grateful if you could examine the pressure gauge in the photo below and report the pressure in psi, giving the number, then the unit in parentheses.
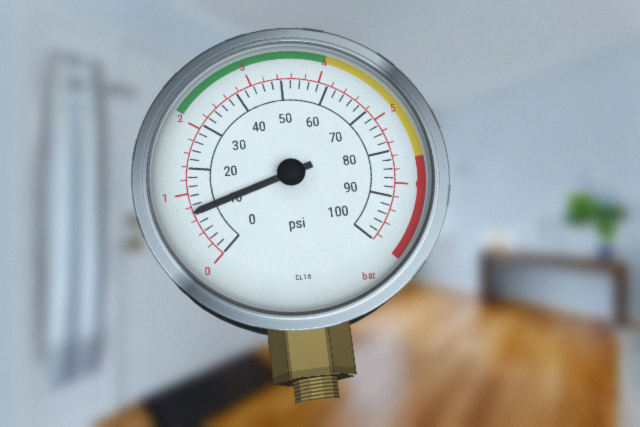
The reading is 10 (psi)
